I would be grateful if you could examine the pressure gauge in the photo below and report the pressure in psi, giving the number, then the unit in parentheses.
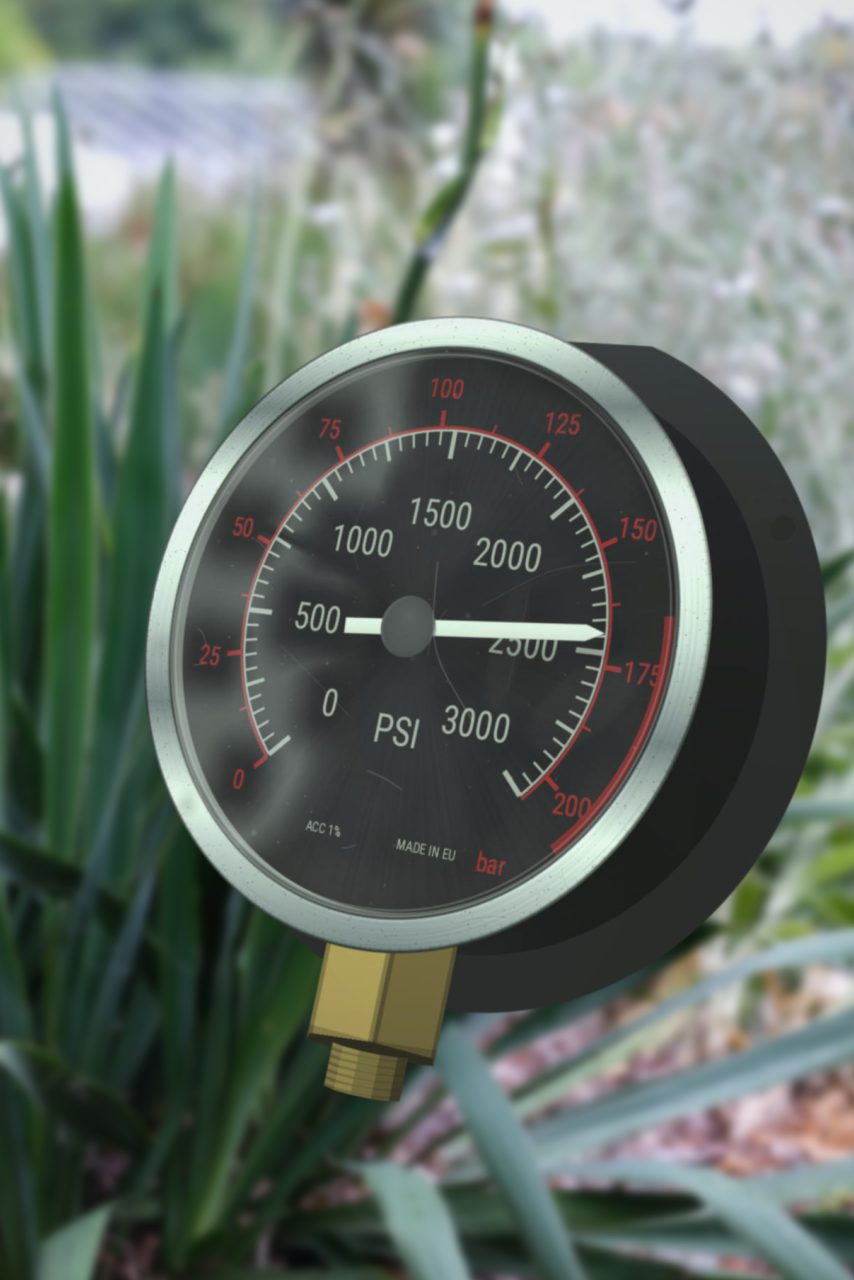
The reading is 2450 (psi)
